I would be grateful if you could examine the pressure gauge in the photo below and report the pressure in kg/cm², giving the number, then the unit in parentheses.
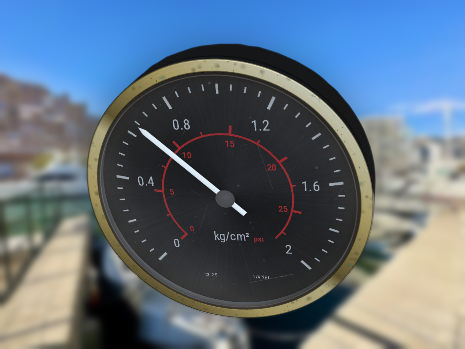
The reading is 0.65 (kg/cm²)
